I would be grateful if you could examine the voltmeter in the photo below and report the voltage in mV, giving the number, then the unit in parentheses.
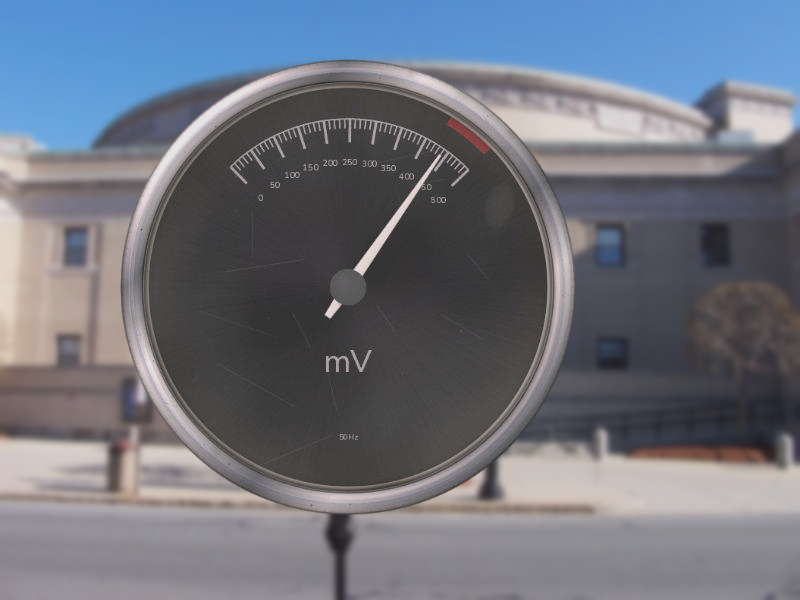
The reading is 440 (mV)
